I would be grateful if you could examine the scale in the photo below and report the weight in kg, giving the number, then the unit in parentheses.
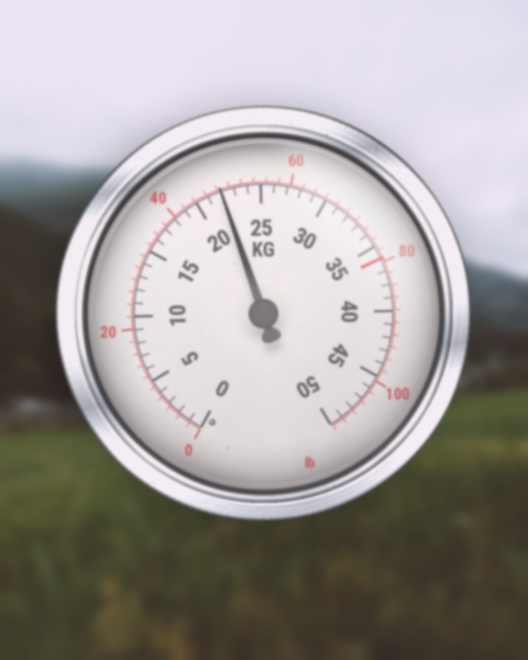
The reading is 22 (kg)
